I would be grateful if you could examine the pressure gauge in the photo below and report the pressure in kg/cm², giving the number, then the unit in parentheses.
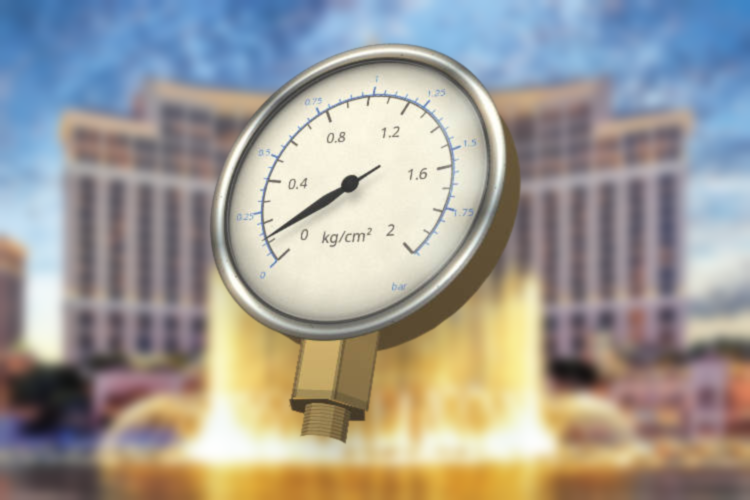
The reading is 0.1 (kg/cm²)
